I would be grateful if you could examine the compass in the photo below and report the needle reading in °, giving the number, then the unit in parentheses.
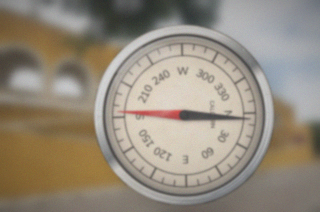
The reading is 185 (°)
